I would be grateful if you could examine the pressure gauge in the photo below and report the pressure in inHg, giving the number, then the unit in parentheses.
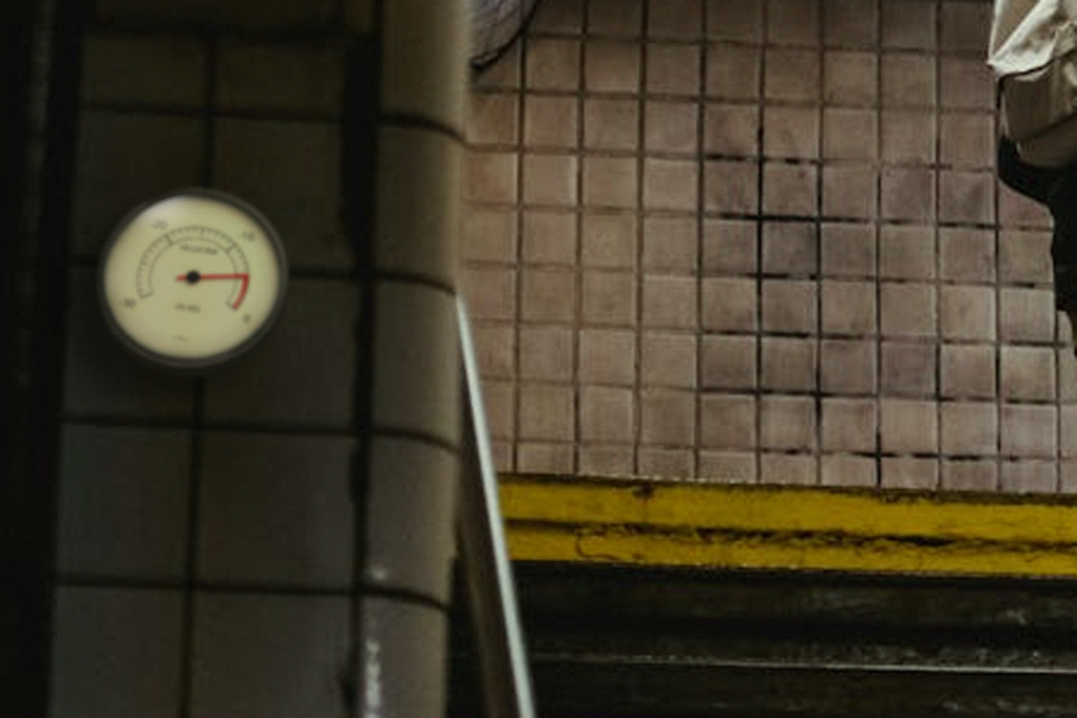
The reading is -5 (inHg)
